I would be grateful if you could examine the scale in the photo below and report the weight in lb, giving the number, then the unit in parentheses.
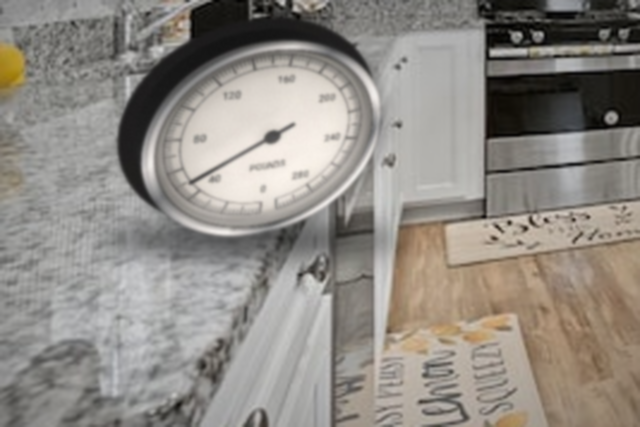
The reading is 50 (lb)
